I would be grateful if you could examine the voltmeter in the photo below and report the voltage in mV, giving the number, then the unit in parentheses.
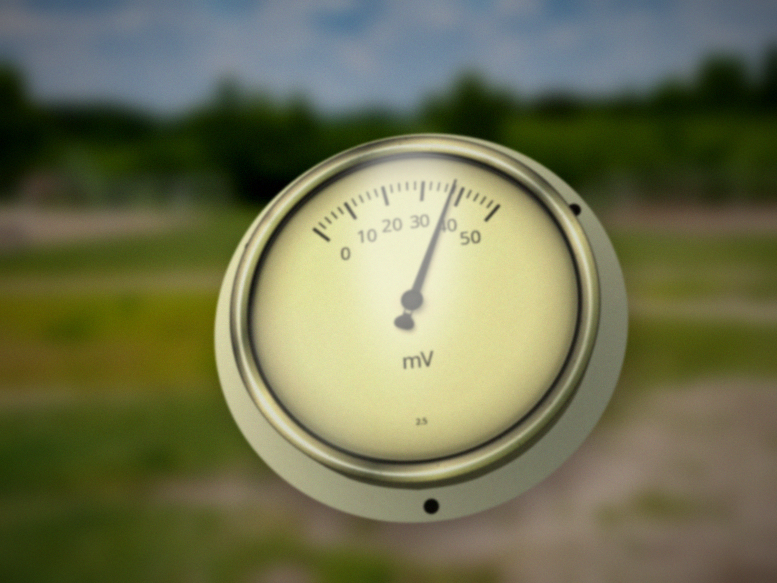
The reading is 38 (mV)
